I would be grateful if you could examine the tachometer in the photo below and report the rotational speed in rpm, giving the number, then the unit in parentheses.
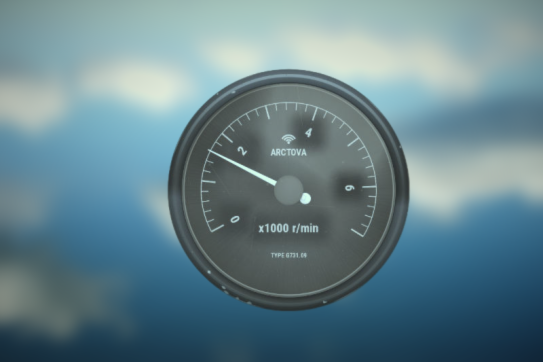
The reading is 1600 (rpm)
